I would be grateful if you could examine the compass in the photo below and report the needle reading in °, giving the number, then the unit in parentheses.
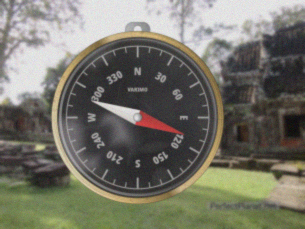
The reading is 110 (°)
